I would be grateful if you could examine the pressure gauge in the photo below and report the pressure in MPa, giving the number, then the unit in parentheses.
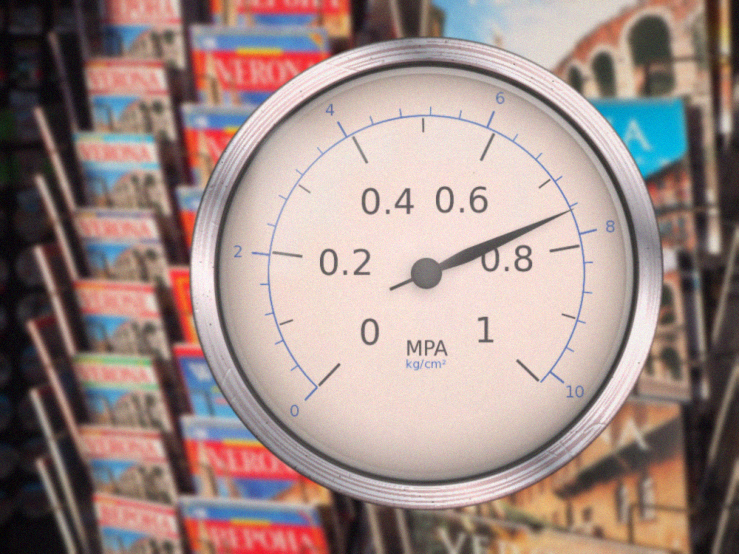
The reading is 0.75 (MPa)
